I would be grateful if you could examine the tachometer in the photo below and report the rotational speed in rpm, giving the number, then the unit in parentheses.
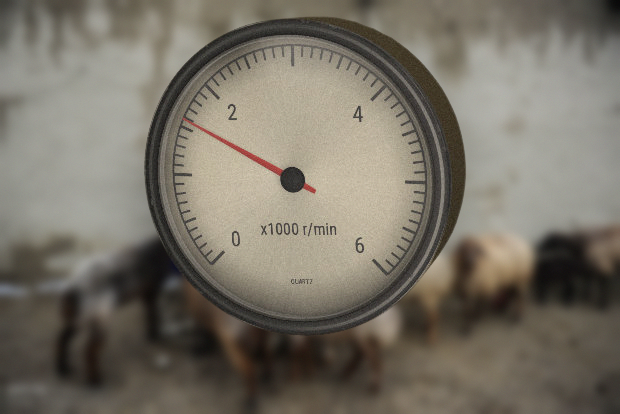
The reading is 1600 (rpm)
